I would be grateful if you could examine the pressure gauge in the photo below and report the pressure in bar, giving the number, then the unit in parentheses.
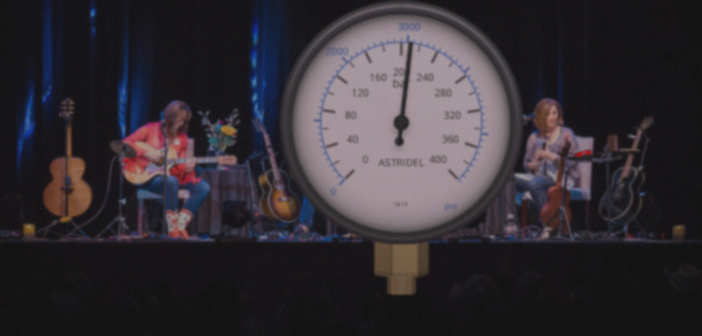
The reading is 210 (bar)
